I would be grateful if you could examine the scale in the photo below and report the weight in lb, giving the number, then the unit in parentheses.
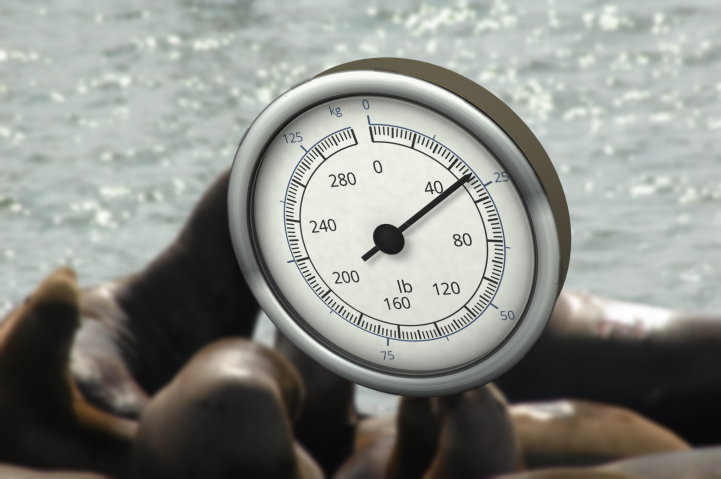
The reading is 48 (lb)
